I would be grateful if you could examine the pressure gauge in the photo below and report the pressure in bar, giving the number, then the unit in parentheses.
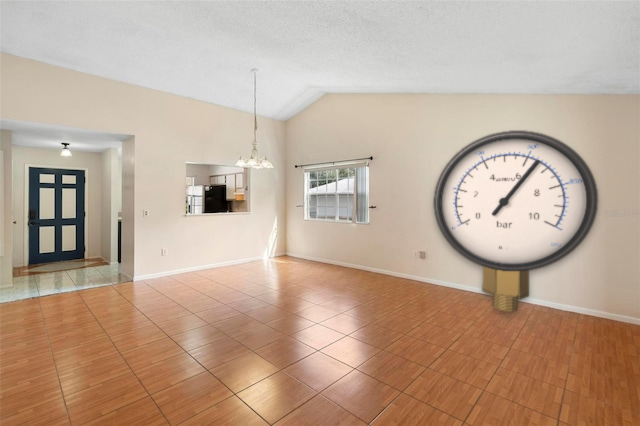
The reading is 6.5 (bar)
